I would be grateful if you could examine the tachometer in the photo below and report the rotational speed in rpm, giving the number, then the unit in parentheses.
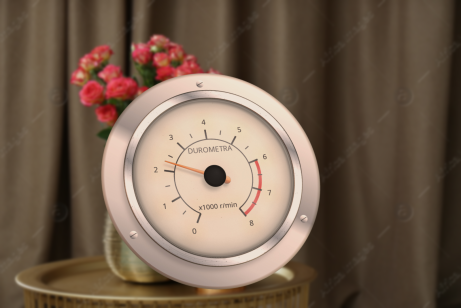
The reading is 2250 (rpm)
